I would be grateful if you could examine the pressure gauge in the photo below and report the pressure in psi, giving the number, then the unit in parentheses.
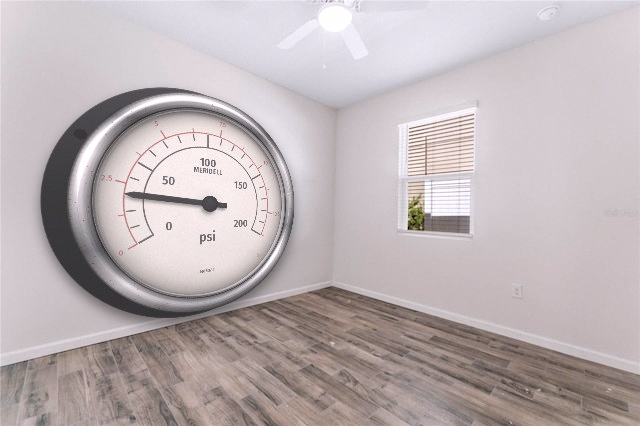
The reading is 30 (psi)
